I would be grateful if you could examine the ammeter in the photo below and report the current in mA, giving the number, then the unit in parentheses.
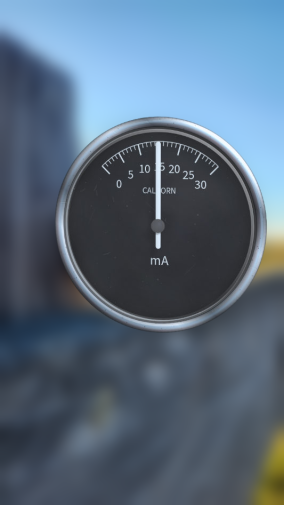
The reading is 15 (mA)
